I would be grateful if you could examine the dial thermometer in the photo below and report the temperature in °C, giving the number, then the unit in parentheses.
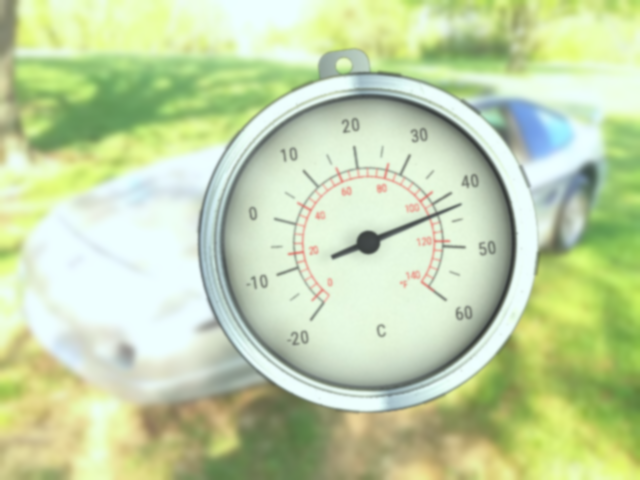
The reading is 42.5 (°C)
